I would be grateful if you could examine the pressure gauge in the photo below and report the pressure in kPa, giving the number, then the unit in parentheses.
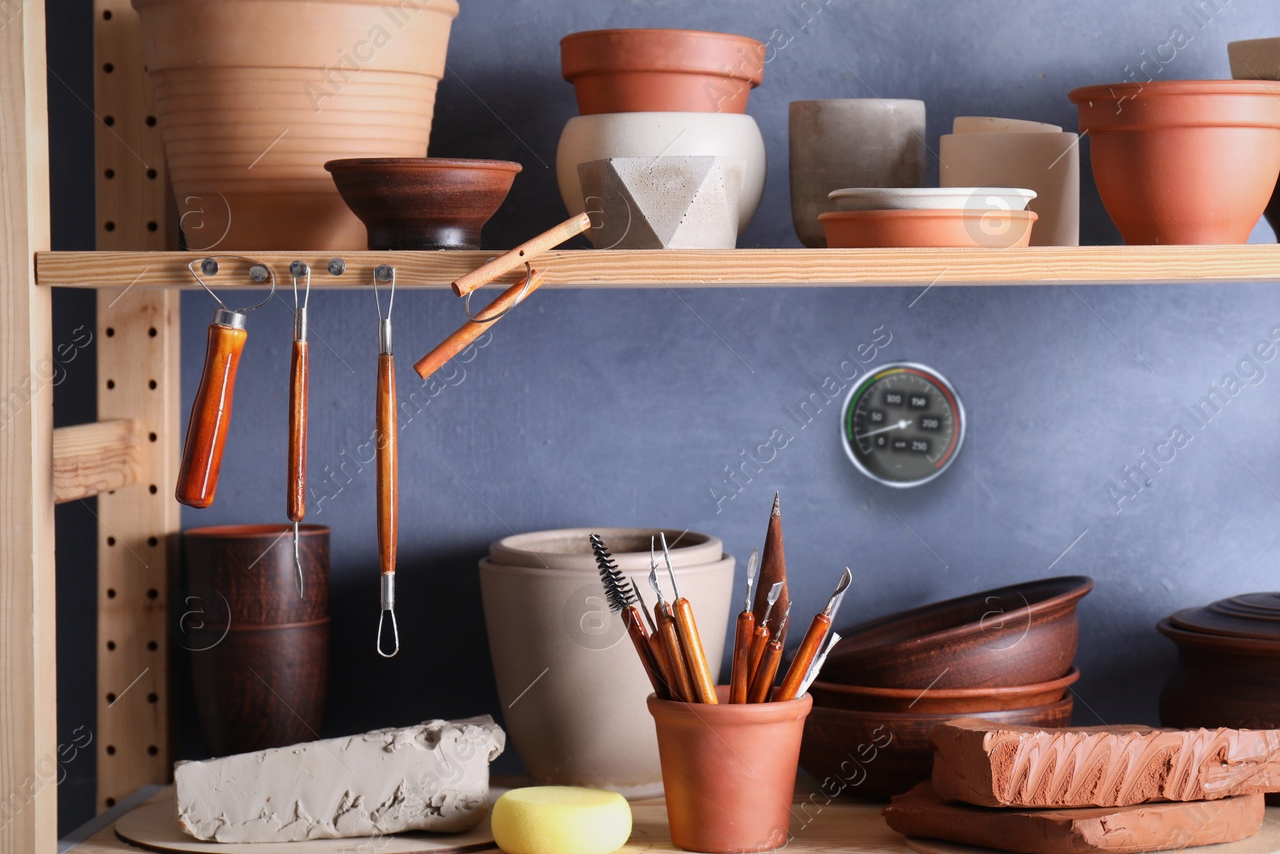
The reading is 20 (kPa)
